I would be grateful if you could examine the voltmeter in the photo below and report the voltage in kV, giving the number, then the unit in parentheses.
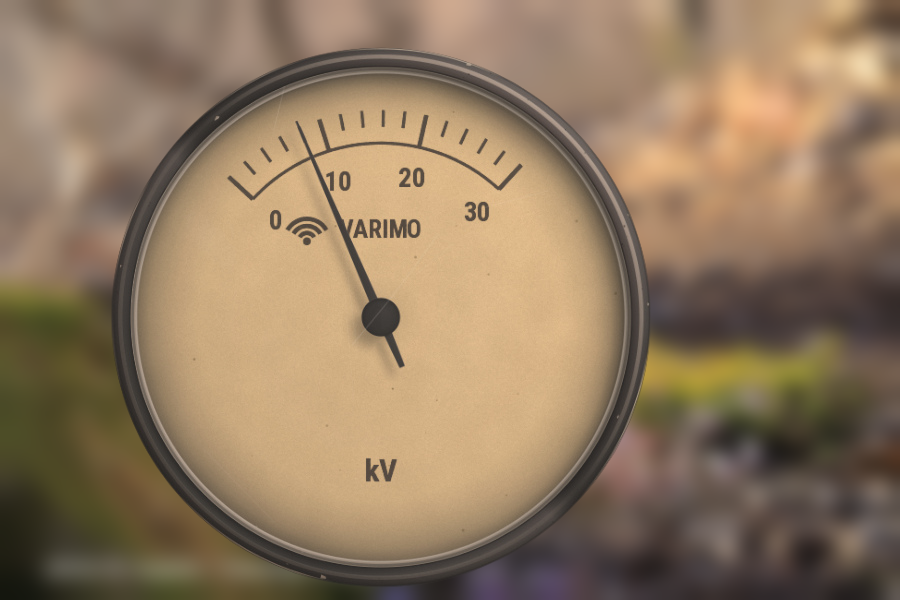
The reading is 8 (kV)
